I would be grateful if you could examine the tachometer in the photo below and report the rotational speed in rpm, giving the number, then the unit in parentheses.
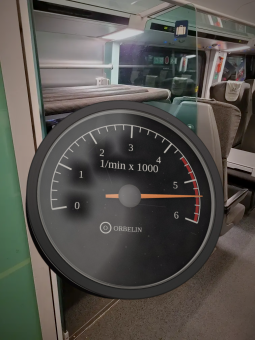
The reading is 5400 (rpm)
